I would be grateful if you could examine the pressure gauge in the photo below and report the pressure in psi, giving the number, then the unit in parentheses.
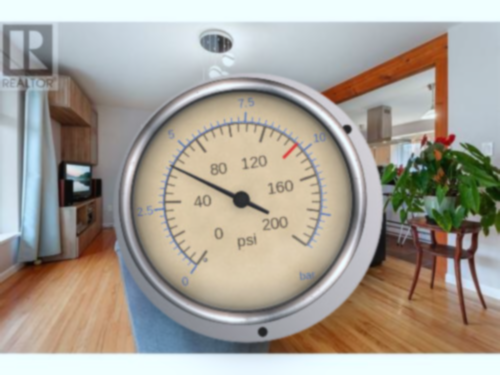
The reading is 60 (psi)
